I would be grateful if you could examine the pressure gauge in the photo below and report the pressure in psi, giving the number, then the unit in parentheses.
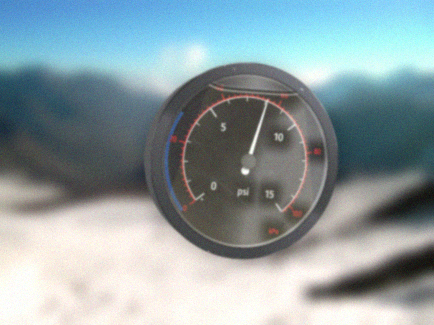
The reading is 8 (psi)
